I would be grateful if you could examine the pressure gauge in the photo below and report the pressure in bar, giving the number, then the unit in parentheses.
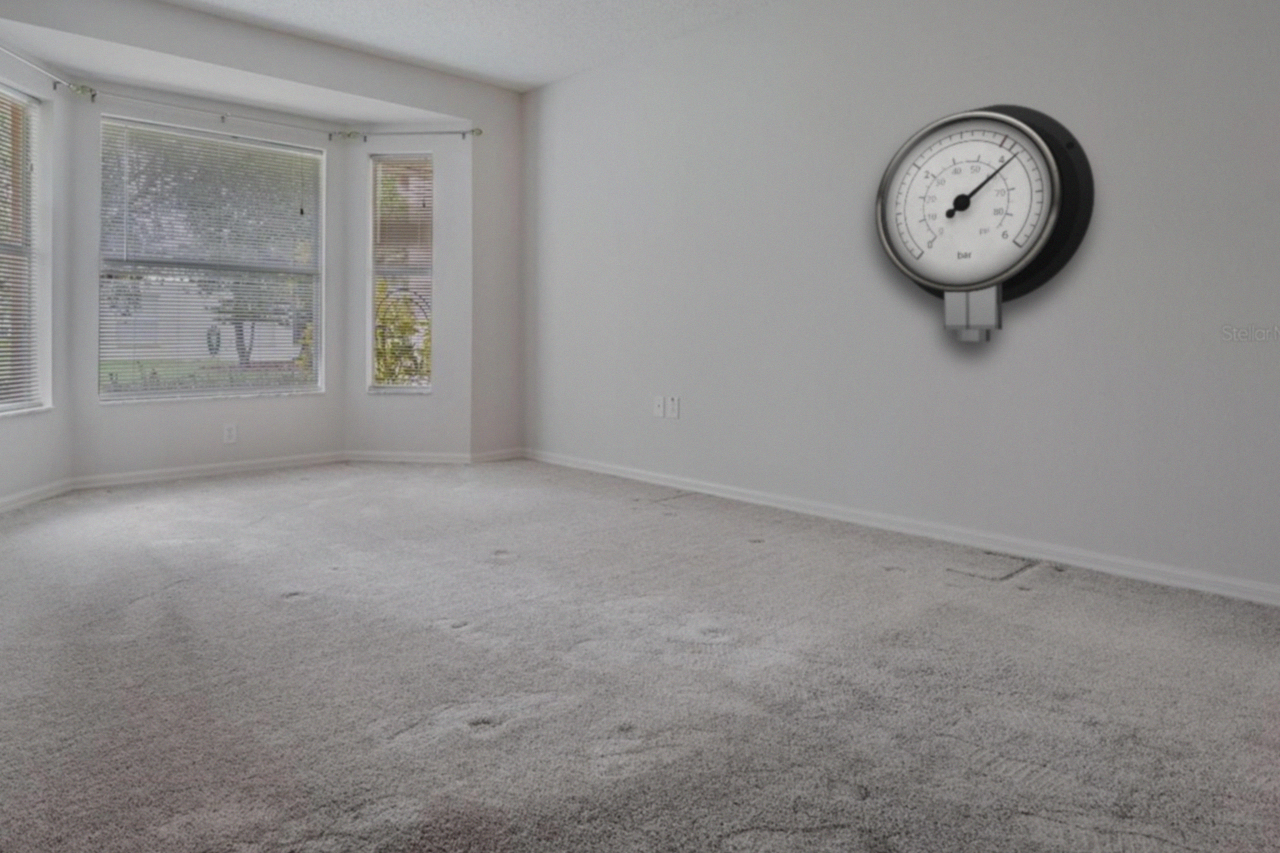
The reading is 4.2 (bar)
